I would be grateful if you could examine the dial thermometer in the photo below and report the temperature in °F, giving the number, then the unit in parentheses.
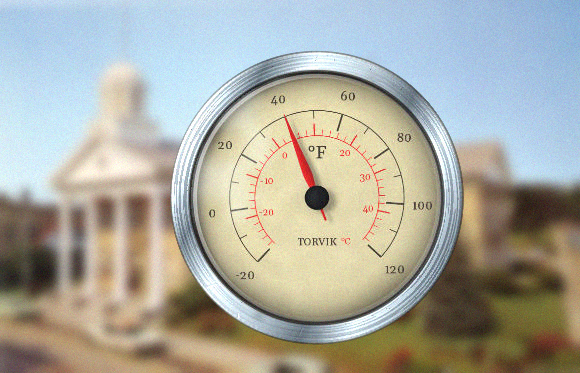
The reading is 40 (°F)
